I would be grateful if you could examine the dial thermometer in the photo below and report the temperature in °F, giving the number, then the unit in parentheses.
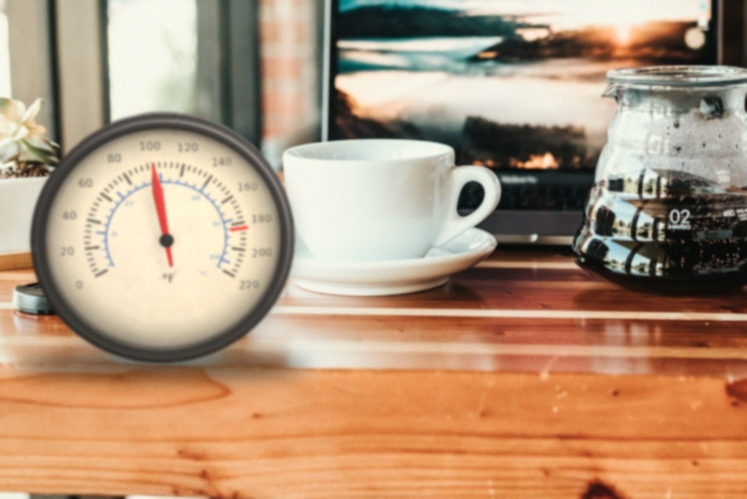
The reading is 100 (°F)
